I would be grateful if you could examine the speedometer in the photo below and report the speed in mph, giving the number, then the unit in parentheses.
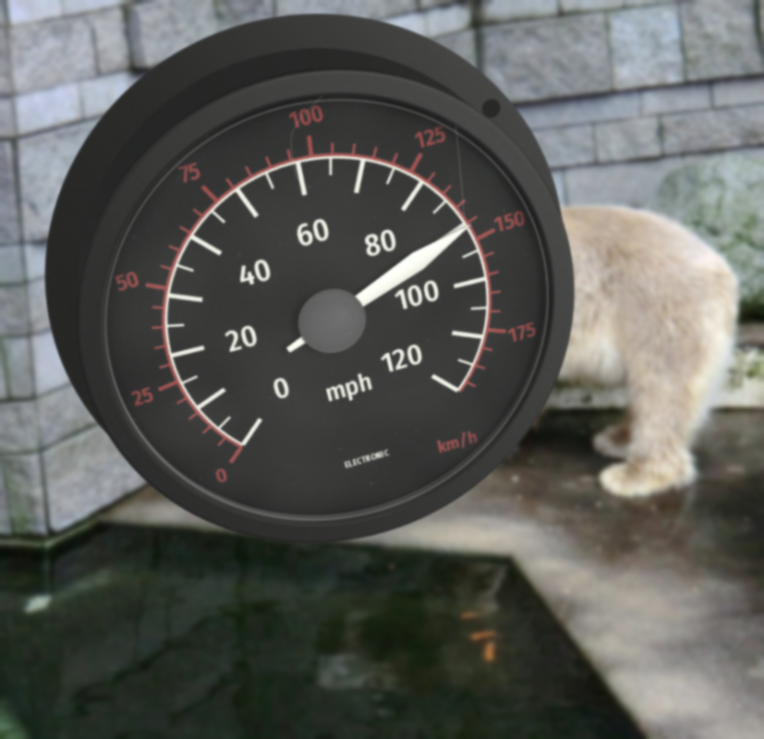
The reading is 90 (mph)
